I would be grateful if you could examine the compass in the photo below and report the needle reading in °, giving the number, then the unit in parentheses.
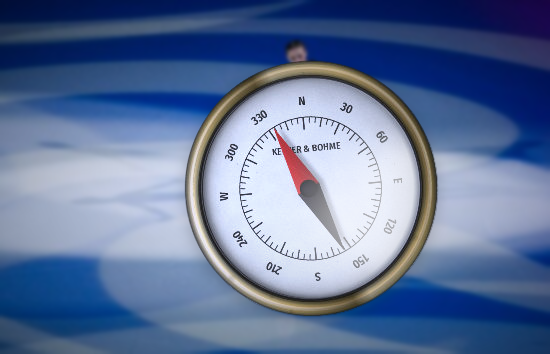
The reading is 335 (°)
